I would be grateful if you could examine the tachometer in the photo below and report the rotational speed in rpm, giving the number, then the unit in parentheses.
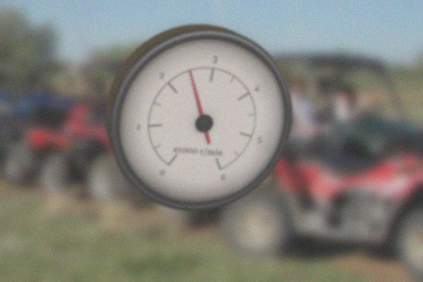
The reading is 2500 (rpm)
